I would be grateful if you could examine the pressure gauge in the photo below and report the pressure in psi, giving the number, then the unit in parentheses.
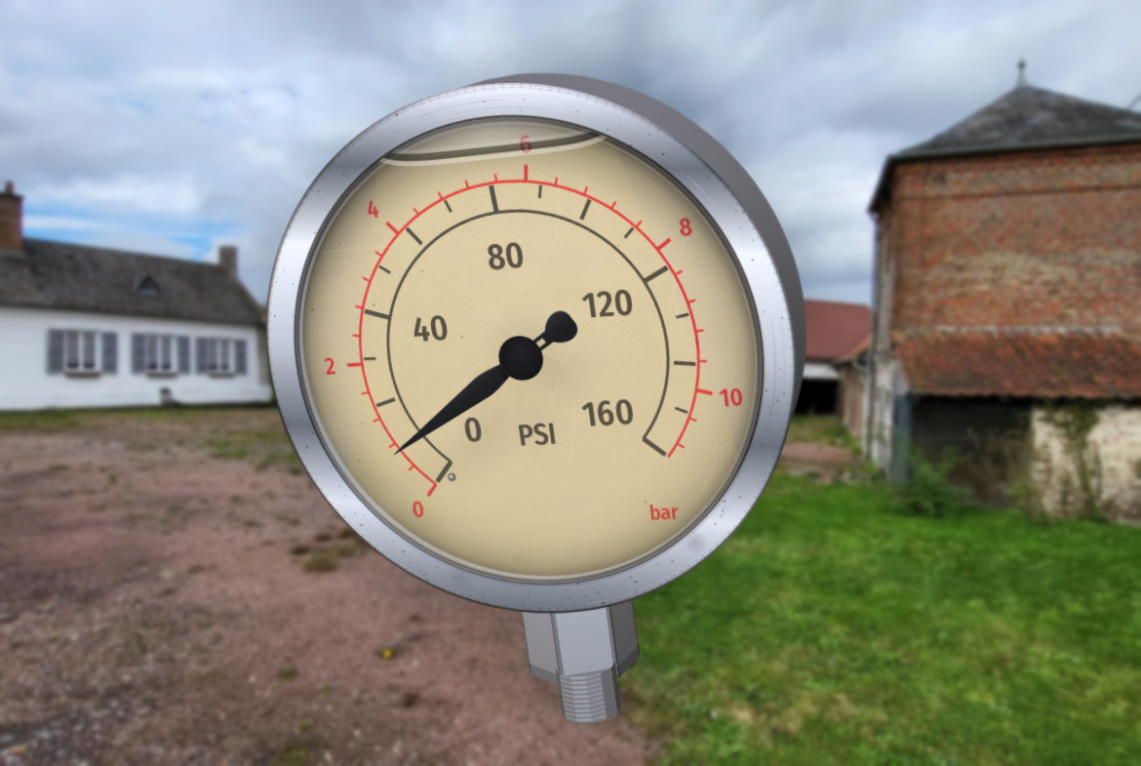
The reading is 10 (psi)
